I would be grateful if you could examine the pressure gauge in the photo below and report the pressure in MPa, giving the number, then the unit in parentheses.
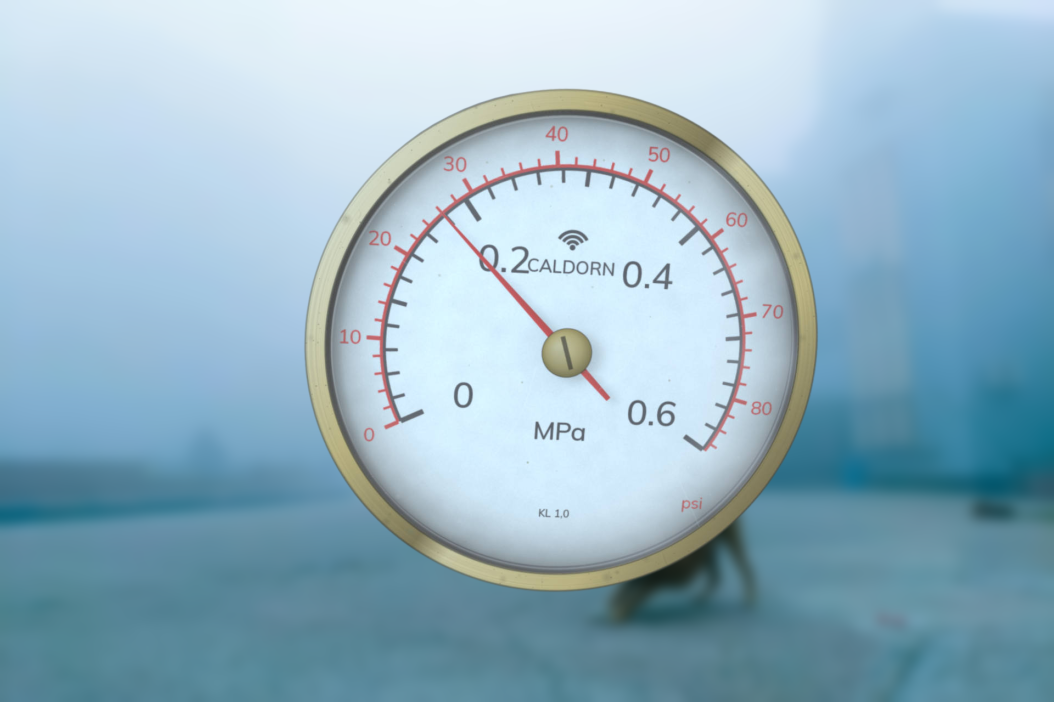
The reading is 0.18 (MPa)
